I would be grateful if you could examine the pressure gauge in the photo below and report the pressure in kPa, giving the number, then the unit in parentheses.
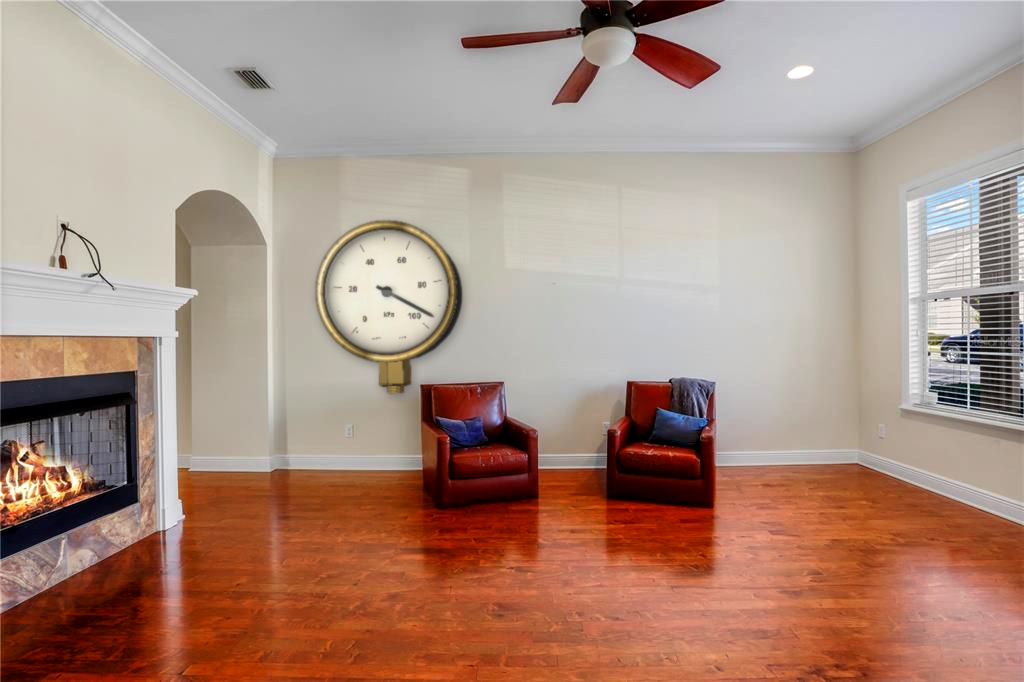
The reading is 95 (kPa)
